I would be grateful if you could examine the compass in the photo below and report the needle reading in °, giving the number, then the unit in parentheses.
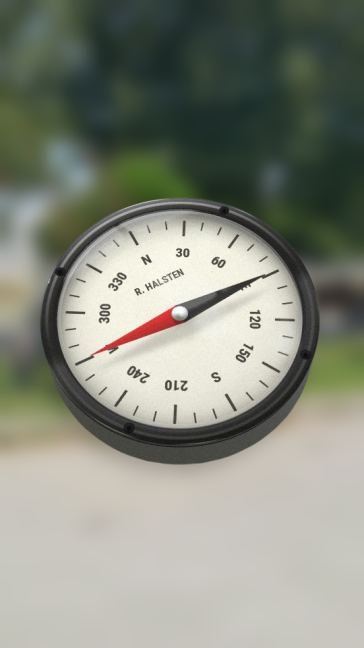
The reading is 270 (°)
